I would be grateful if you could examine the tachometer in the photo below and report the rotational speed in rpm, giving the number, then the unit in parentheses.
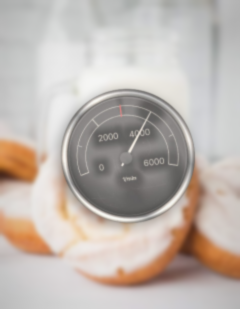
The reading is 4000 (rpm)
